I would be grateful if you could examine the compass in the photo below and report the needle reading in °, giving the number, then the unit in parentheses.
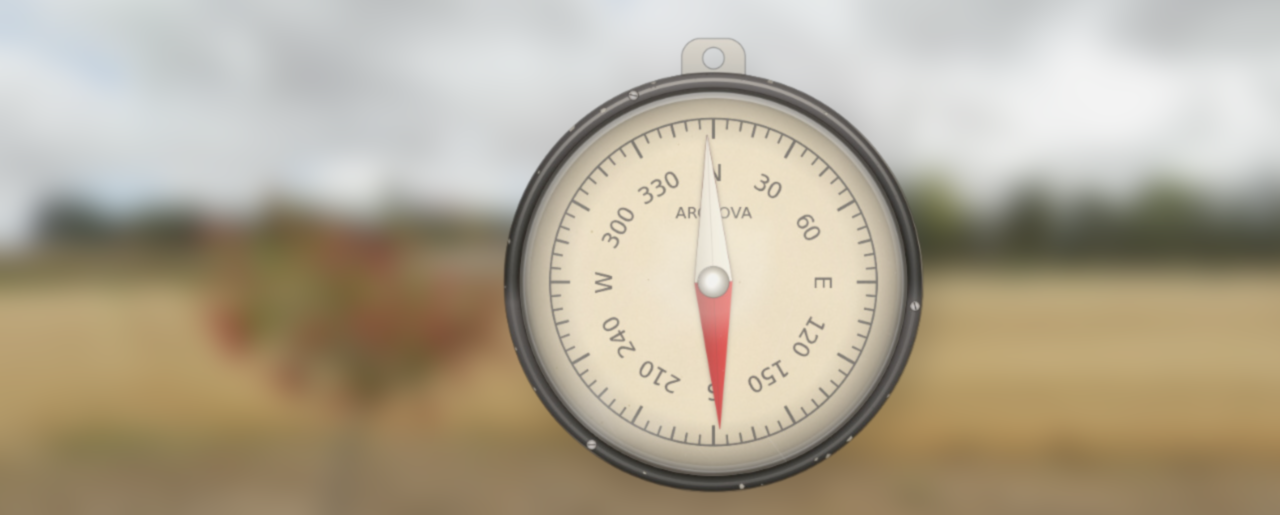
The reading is 177.5 (°)
